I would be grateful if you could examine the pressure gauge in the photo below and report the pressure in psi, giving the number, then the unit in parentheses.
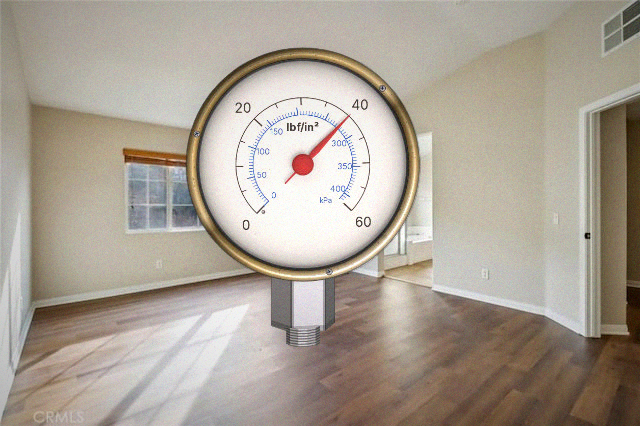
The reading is 40 (psi)
